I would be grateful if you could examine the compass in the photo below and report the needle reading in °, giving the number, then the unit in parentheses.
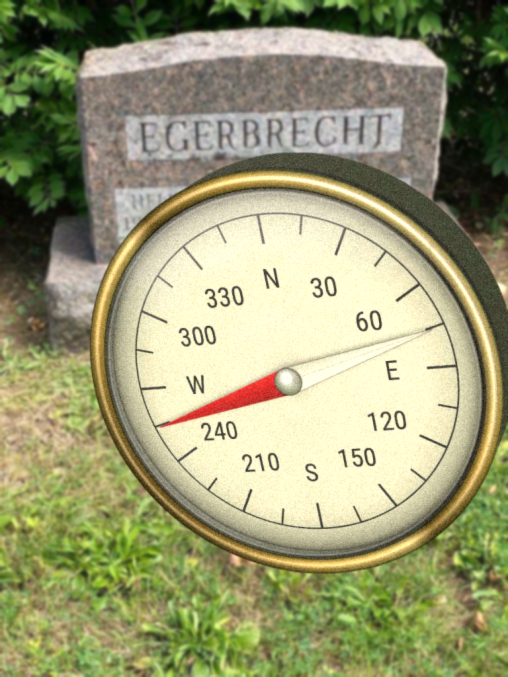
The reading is 255 (°)
